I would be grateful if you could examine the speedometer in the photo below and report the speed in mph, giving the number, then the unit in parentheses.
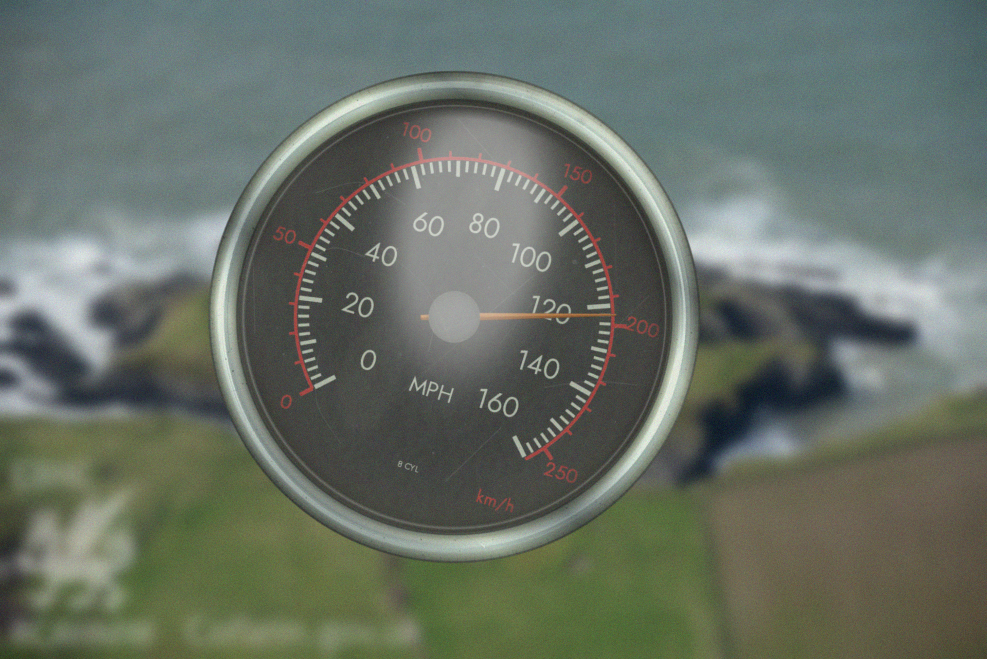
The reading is 122 (mph)
